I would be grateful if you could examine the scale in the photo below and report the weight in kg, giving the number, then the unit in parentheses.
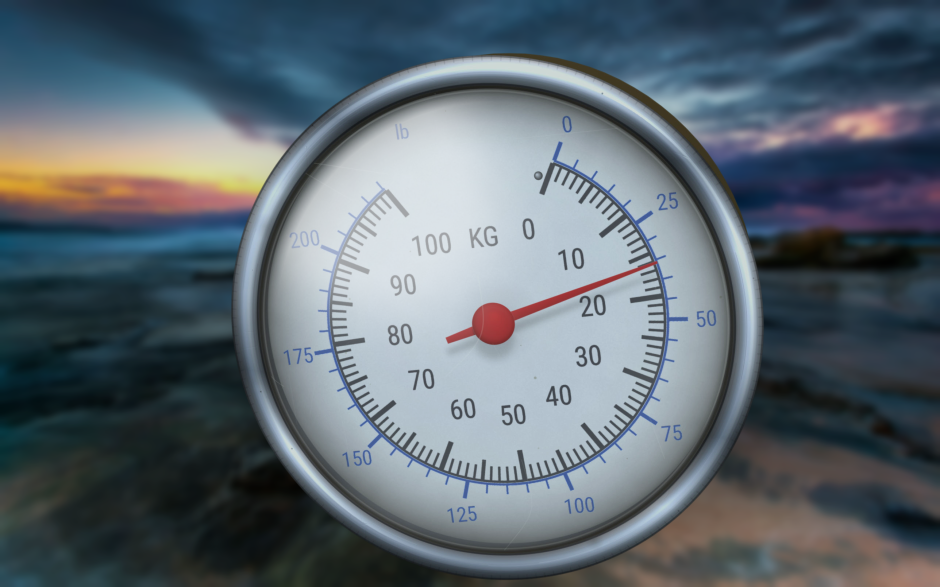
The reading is 16 (kg)
